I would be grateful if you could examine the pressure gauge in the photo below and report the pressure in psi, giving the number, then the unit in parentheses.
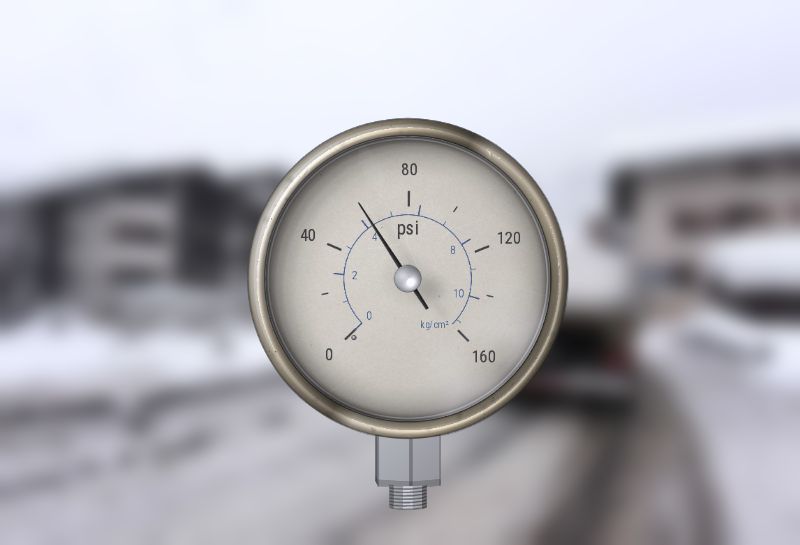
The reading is 60 (psi)
